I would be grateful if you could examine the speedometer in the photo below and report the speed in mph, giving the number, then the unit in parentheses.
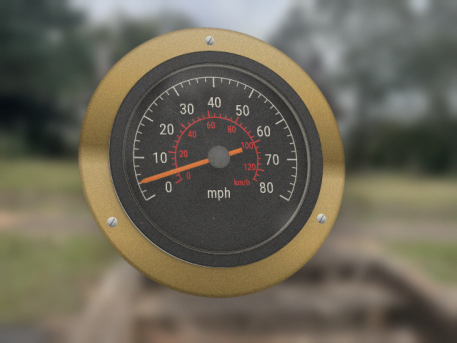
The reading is 4 (mph)
